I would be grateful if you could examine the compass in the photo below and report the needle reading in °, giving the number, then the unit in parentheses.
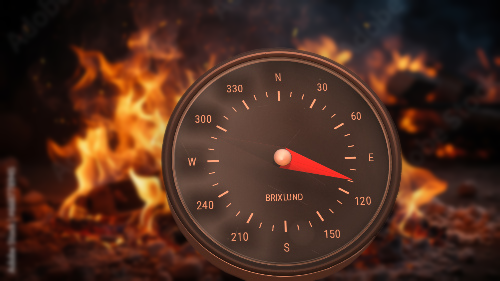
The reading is 110 (°)
